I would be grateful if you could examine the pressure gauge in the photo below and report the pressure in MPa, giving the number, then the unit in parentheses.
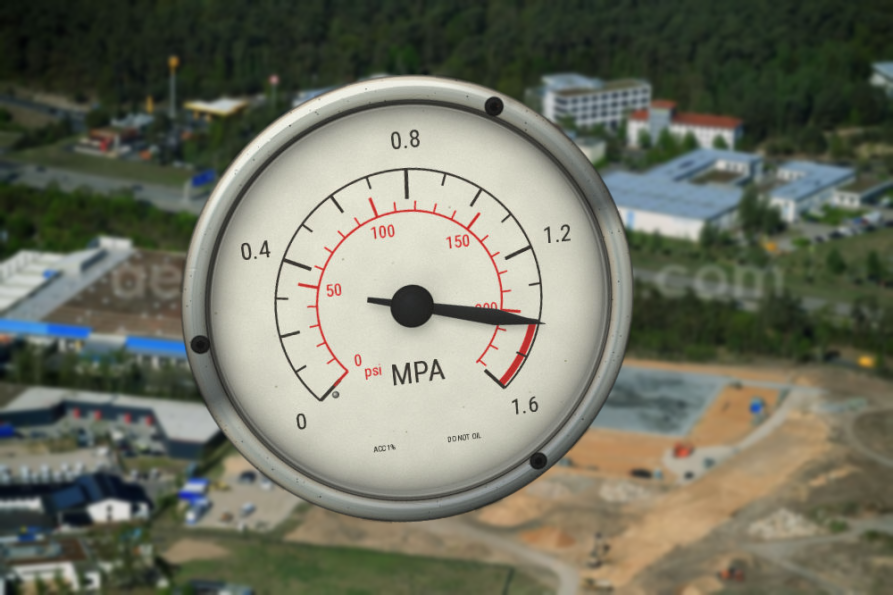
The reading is 1.4 (MPa)
